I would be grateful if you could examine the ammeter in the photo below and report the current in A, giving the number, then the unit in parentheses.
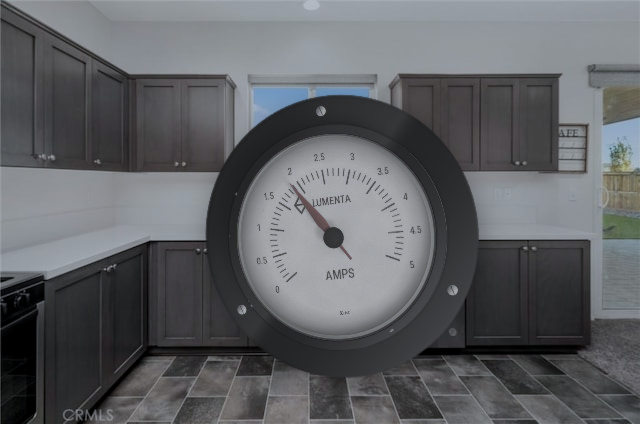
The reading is 1.9 (A)
